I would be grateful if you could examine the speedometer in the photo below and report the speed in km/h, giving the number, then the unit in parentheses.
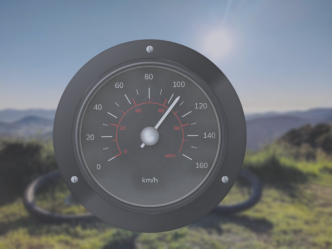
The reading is 105 (km/h)
